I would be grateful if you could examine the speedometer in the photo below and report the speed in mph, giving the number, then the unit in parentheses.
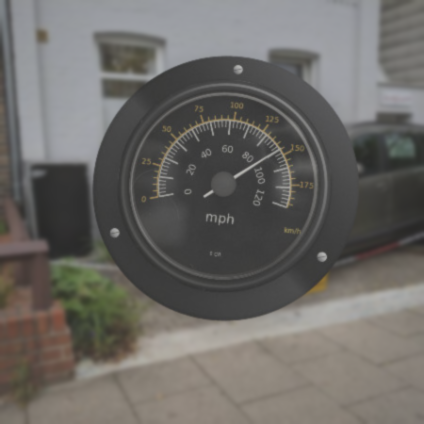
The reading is 90 (mph)
